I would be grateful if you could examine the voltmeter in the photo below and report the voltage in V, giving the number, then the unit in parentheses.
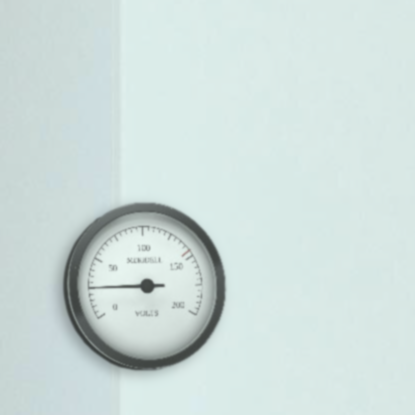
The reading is 25 (V)
